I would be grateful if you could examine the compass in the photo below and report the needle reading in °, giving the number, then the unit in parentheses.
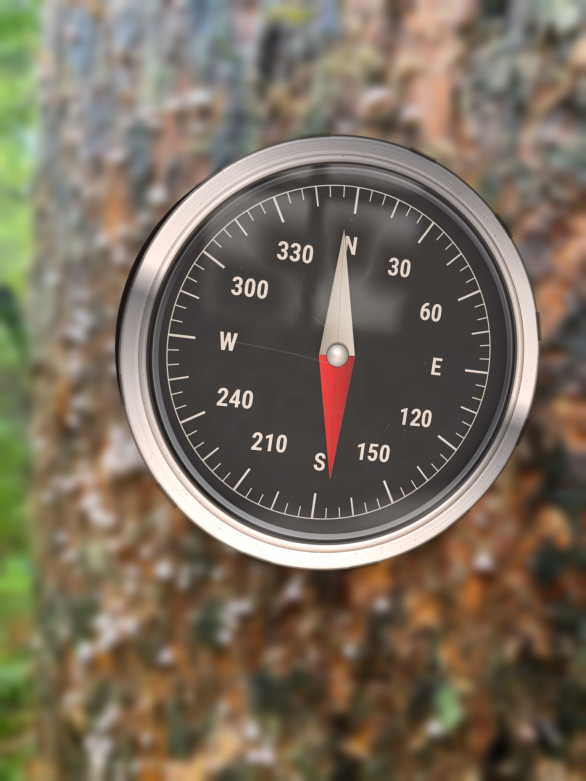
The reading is 175 (°)
